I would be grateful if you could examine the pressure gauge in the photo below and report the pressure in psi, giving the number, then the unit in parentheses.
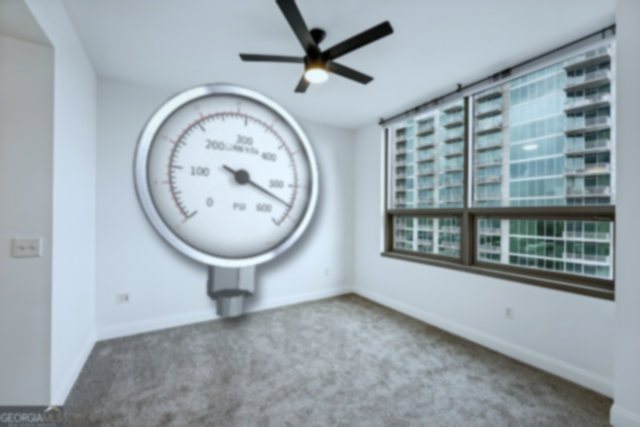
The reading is 550 (psi)
